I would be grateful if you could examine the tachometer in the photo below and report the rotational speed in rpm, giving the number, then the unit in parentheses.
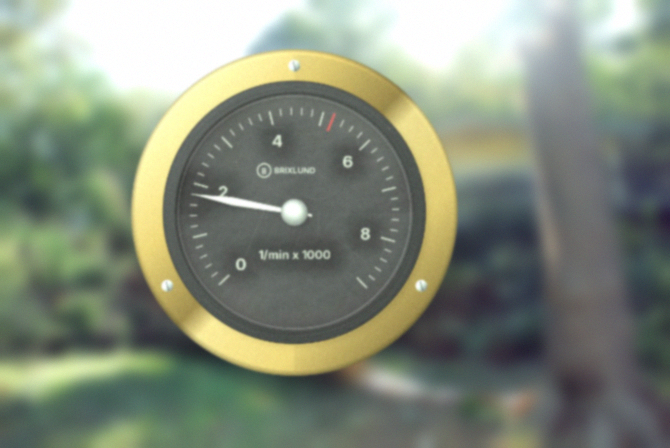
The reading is 1800 (rpm)
